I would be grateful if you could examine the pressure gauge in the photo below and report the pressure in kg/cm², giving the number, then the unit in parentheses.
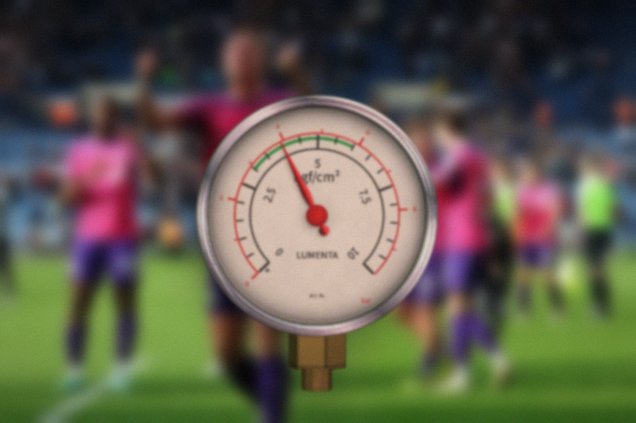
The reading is 4 (kg/cm²)
